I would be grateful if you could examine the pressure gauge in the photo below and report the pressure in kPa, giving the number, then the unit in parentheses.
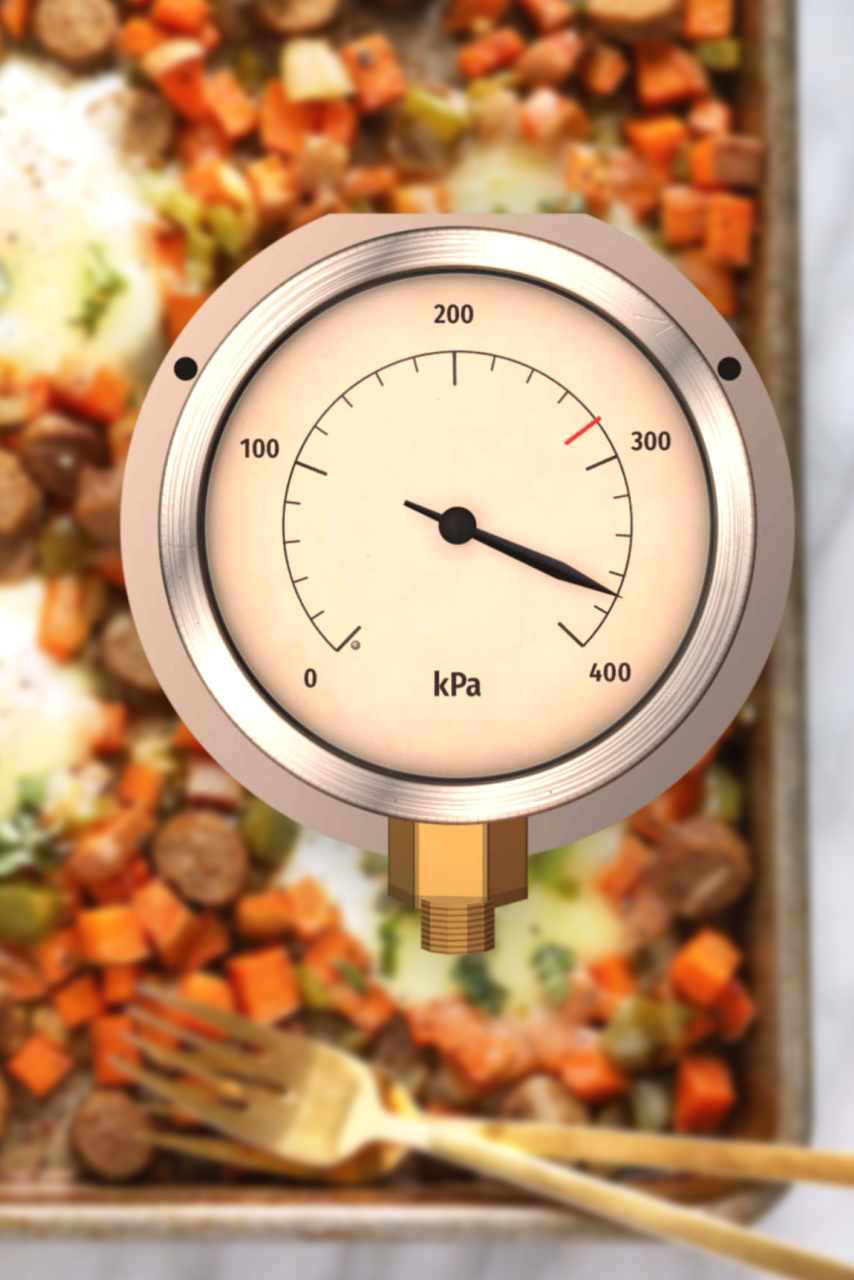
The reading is 370 (kPa)
